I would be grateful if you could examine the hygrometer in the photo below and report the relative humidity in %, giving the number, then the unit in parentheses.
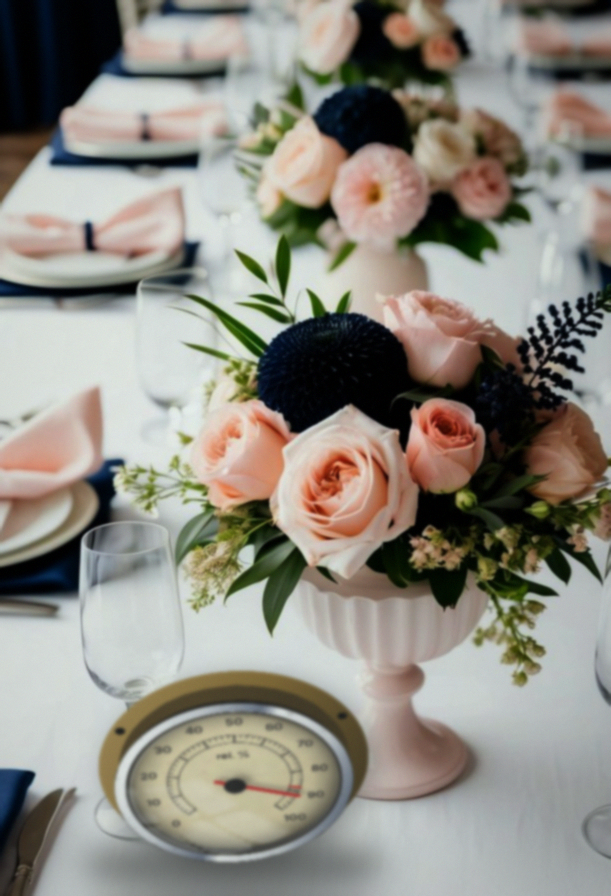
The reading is 90 (%)
